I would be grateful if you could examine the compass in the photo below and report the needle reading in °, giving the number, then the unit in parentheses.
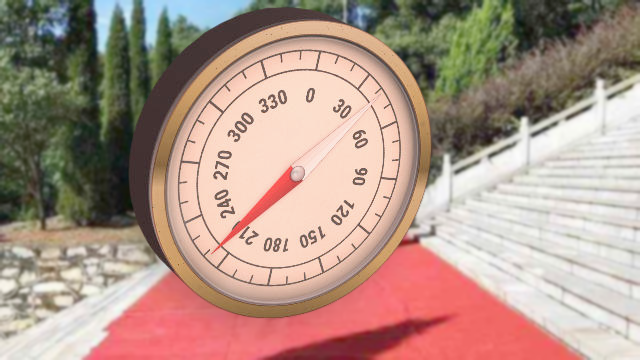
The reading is 220 (°)
